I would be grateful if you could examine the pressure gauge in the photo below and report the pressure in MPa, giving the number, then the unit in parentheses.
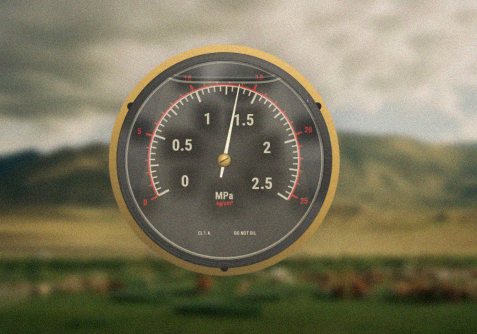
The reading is 1.35 (MPa)
